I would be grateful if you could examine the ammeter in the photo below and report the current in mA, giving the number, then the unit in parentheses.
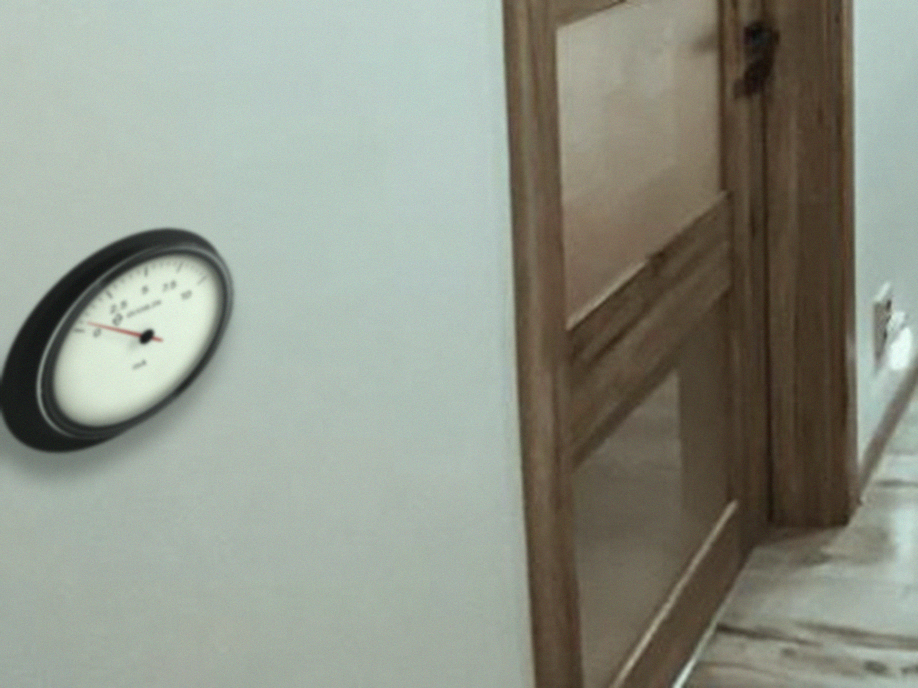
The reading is 0.5 (mA)
